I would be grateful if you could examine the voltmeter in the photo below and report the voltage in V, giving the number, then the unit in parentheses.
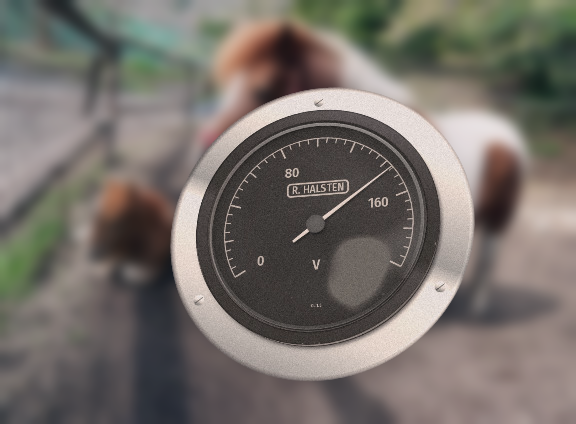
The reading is 145 (V)
